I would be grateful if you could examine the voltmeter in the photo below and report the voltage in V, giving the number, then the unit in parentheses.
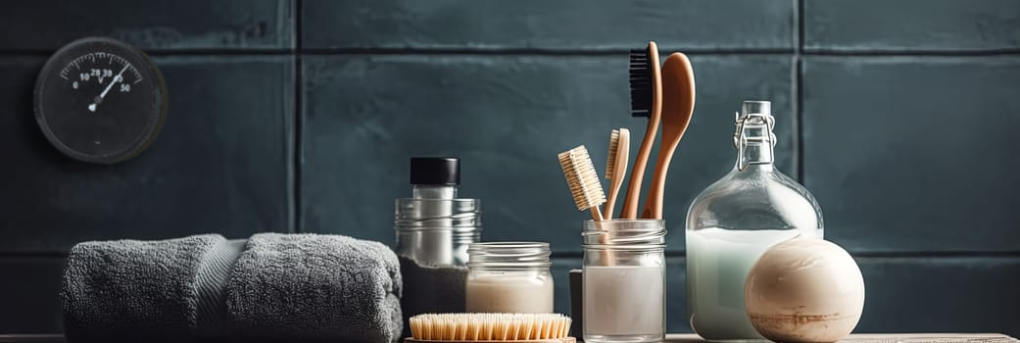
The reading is 40 (V)
